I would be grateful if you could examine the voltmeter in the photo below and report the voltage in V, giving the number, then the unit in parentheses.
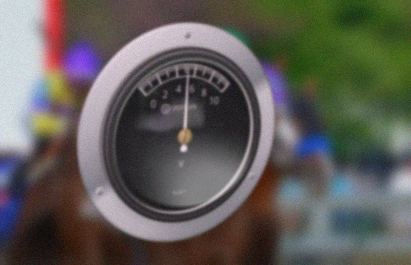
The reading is 5 (V)
